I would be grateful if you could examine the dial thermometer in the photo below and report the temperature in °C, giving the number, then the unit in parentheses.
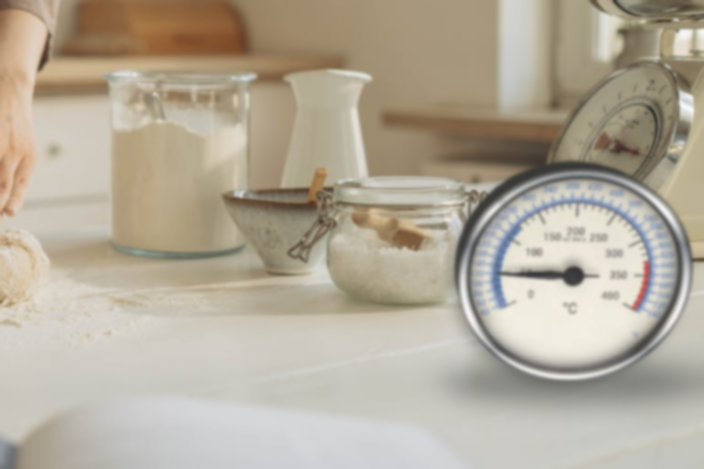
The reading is 50 (°C)
